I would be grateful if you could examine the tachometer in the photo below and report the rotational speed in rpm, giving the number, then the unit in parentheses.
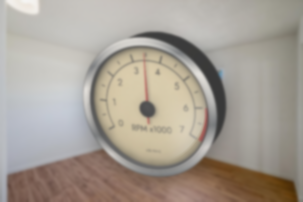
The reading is 3500 (rpm)
